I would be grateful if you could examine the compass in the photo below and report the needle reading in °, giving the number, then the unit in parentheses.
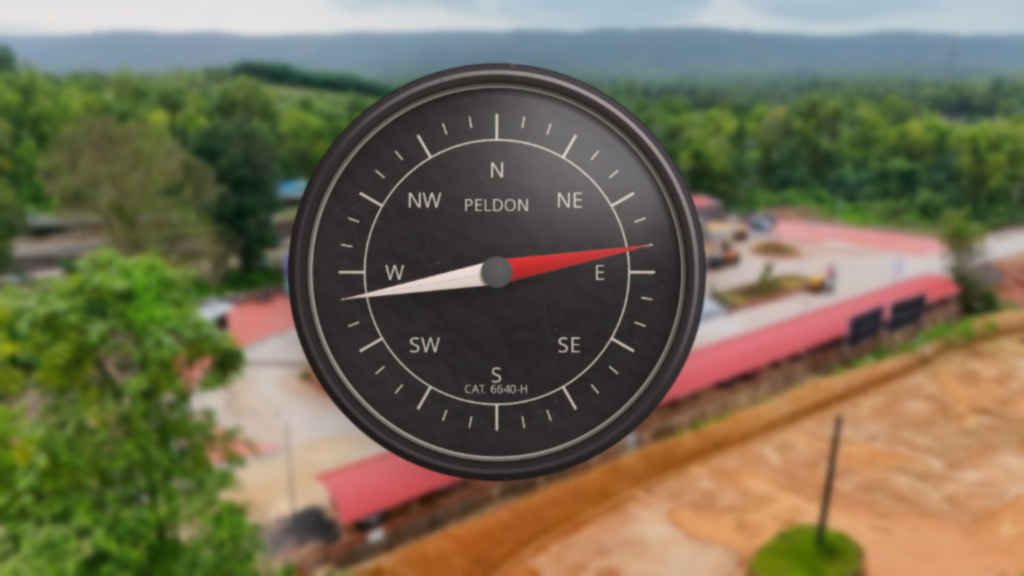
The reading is 80 (°)
